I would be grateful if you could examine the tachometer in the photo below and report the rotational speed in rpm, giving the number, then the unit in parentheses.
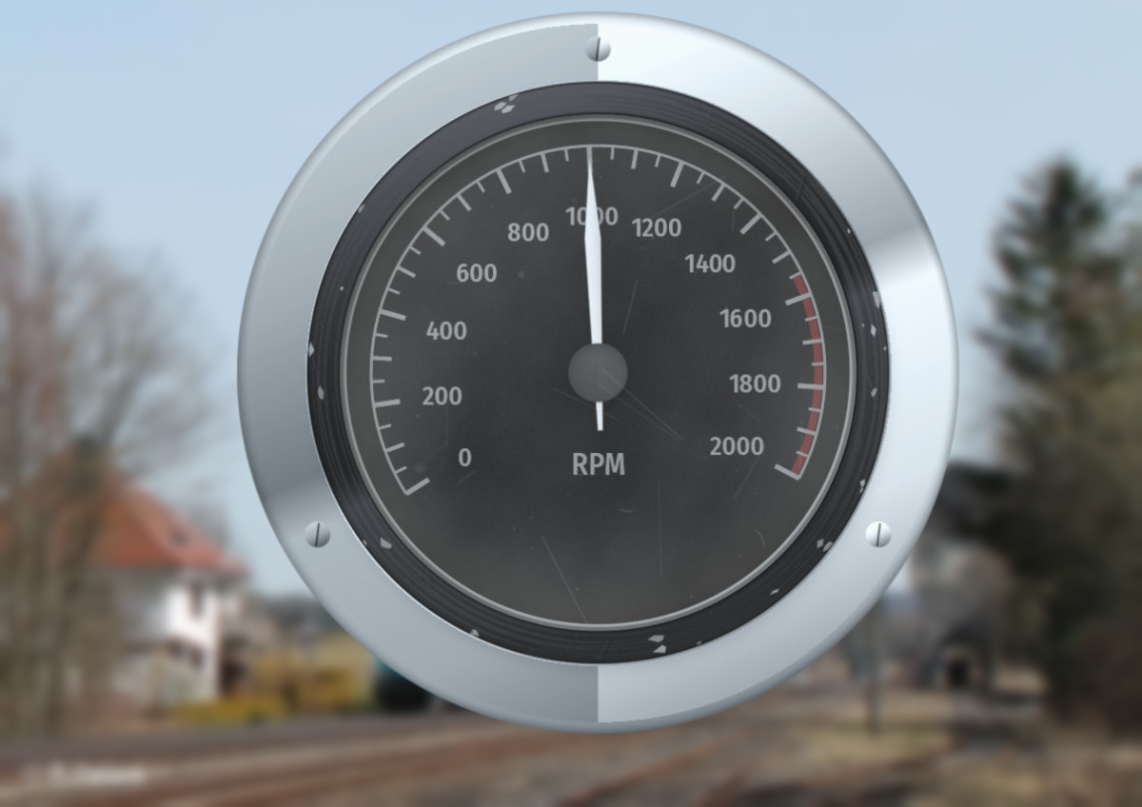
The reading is 1000 (rpm)
